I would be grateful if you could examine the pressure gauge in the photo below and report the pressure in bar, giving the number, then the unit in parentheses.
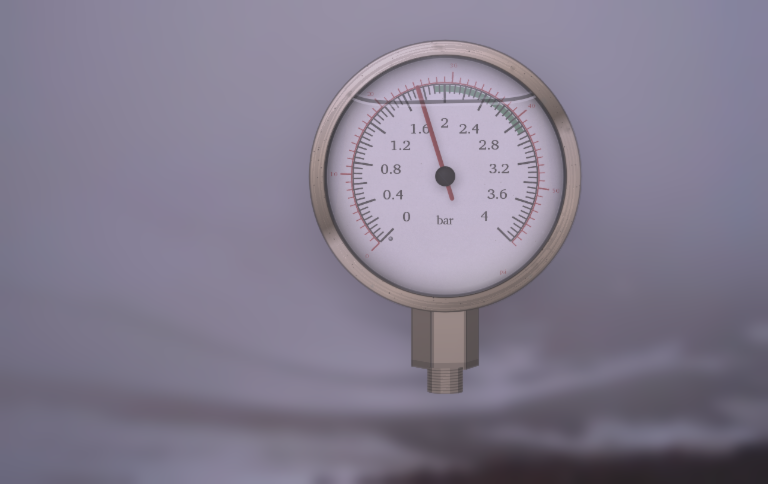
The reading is 1.75 (bar)
